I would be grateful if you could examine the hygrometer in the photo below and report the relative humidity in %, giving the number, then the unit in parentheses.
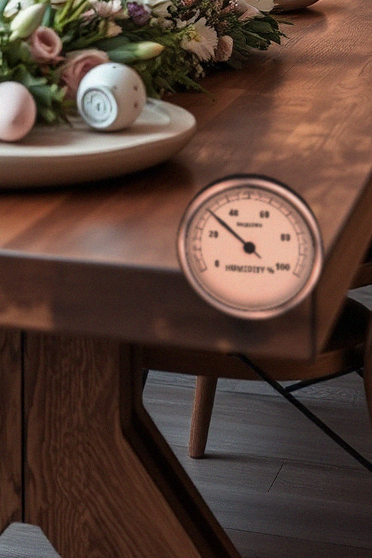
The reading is 30 (%)
